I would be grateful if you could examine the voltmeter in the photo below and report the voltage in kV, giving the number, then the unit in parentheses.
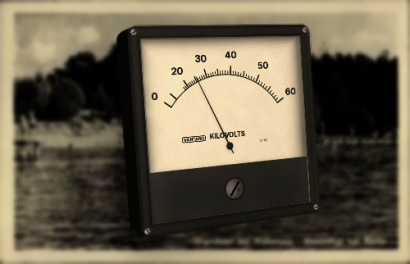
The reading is 25 (kV)
